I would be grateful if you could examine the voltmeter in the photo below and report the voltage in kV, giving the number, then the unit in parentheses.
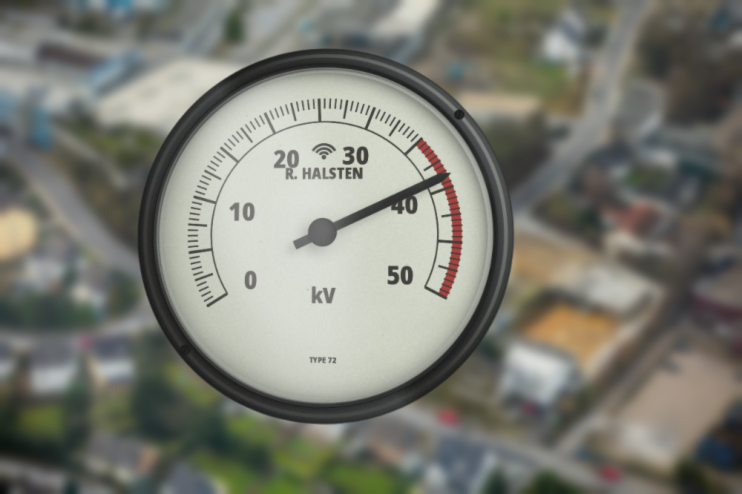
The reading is 39 (kV)
